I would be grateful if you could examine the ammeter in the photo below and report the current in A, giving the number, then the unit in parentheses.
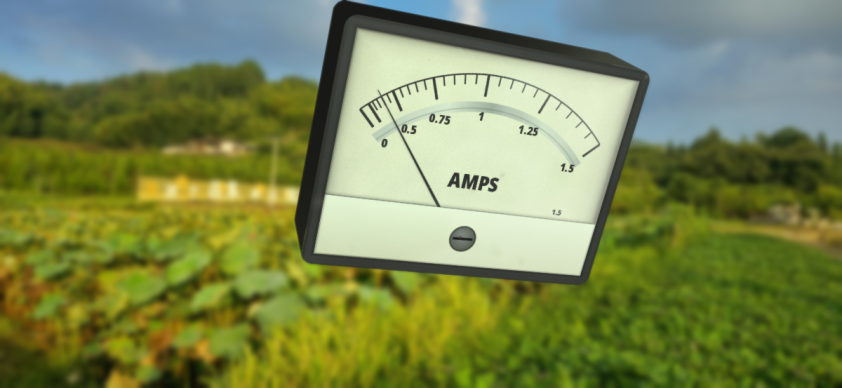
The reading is 0.4 (A)
